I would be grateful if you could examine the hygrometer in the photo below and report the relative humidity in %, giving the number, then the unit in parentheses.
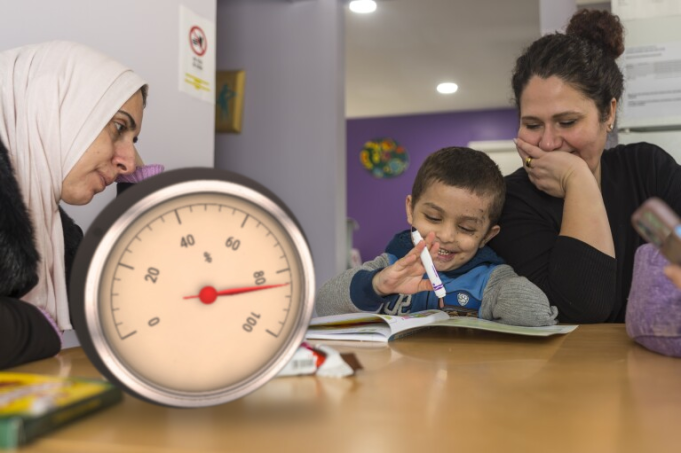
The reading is 84 (%)
